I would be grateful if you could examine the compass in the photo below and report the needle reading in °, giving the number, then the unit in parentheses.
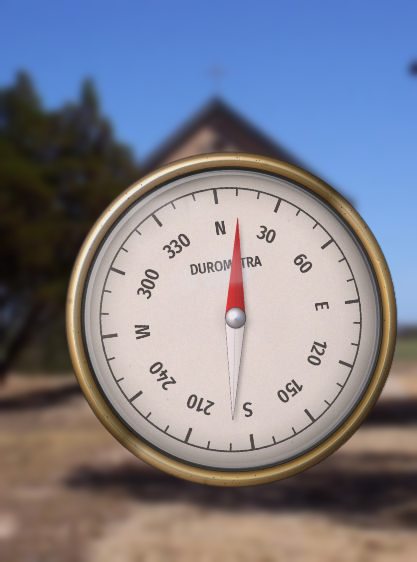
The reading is 10 (°)
